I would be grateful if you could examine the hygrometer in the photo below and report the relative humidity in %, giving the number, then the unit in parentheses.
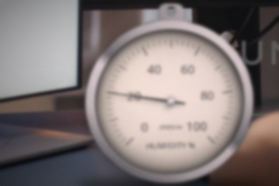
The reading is 20 (%)
